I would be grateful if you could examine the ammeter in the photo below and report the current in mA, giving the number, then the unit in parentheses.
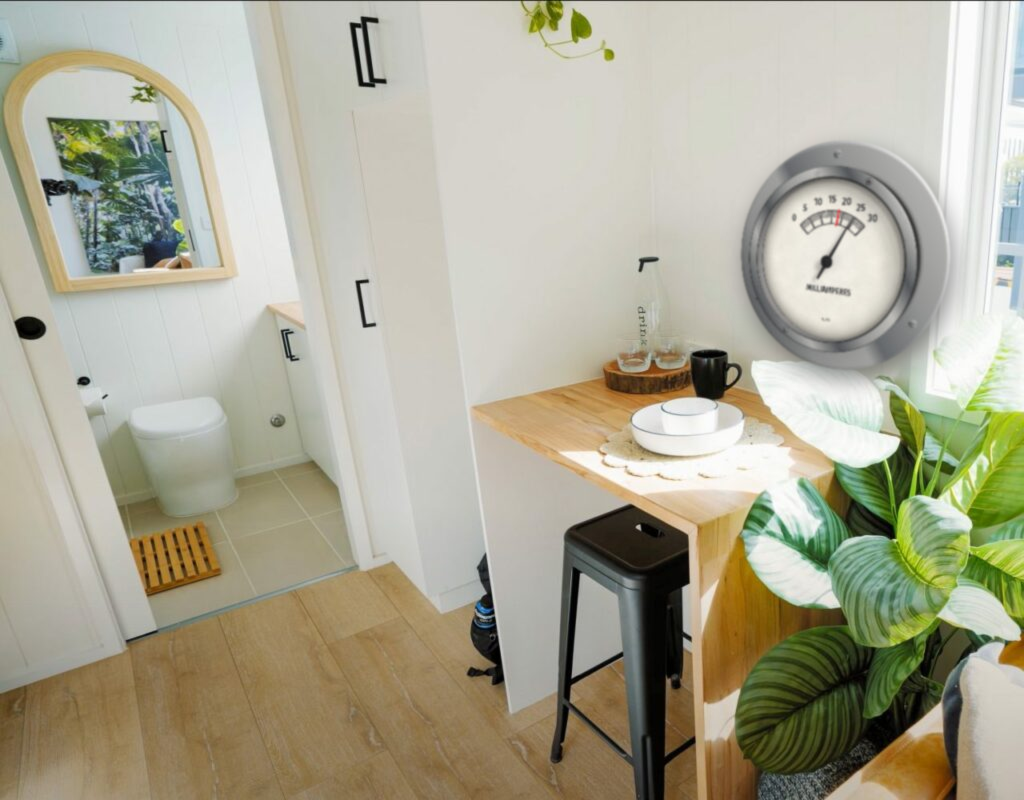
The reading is 25 (mA)
